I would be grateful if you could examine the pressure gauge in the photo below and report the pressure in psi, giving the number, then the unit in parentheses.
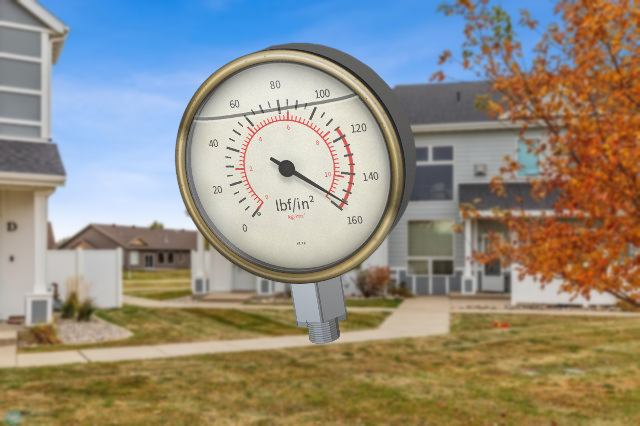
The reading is 155 (psi)
